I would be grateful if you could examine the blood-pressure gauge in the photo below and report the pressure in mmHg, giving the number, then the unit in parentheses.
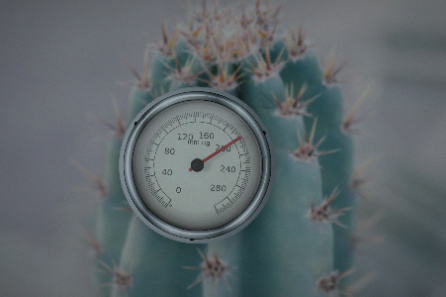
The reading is 200 (mmHg)
